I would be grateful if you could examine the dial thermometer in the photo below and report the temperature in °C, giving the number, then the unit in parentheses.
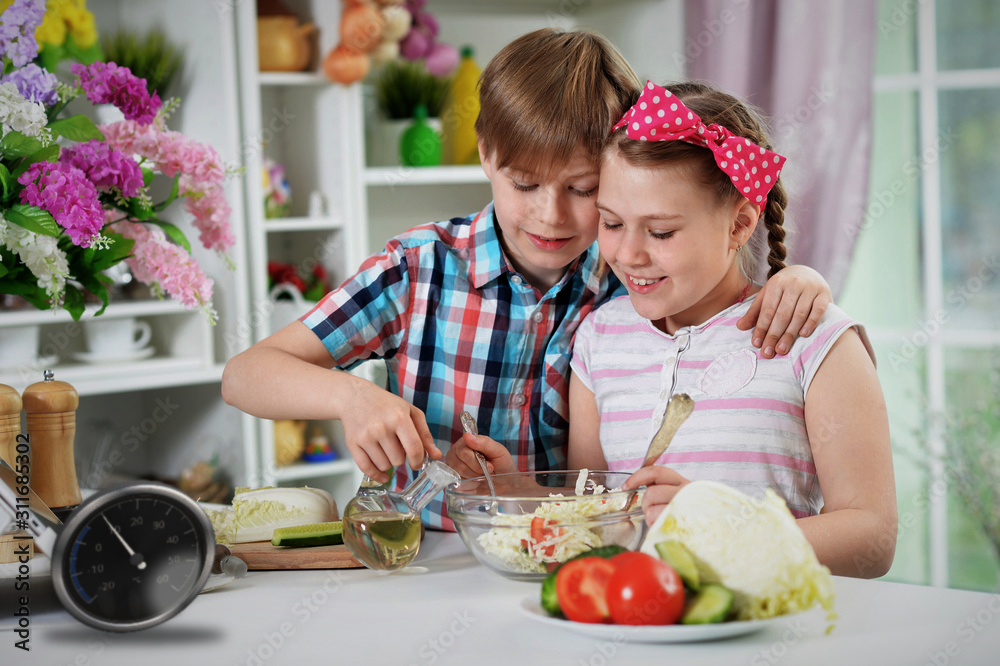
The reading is 10 (°C)
